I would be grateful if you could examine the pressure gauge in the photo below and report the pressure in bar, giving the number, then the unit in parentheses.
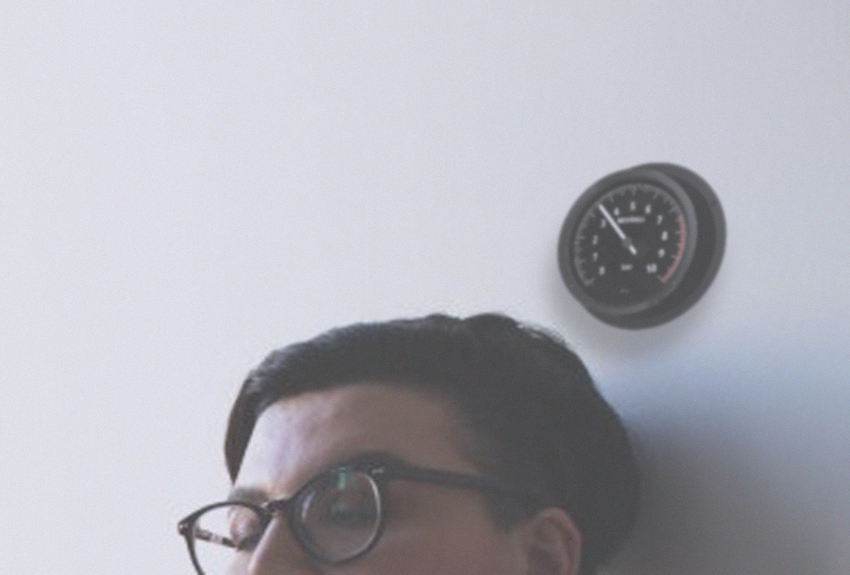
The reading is 3.5 (bar)
